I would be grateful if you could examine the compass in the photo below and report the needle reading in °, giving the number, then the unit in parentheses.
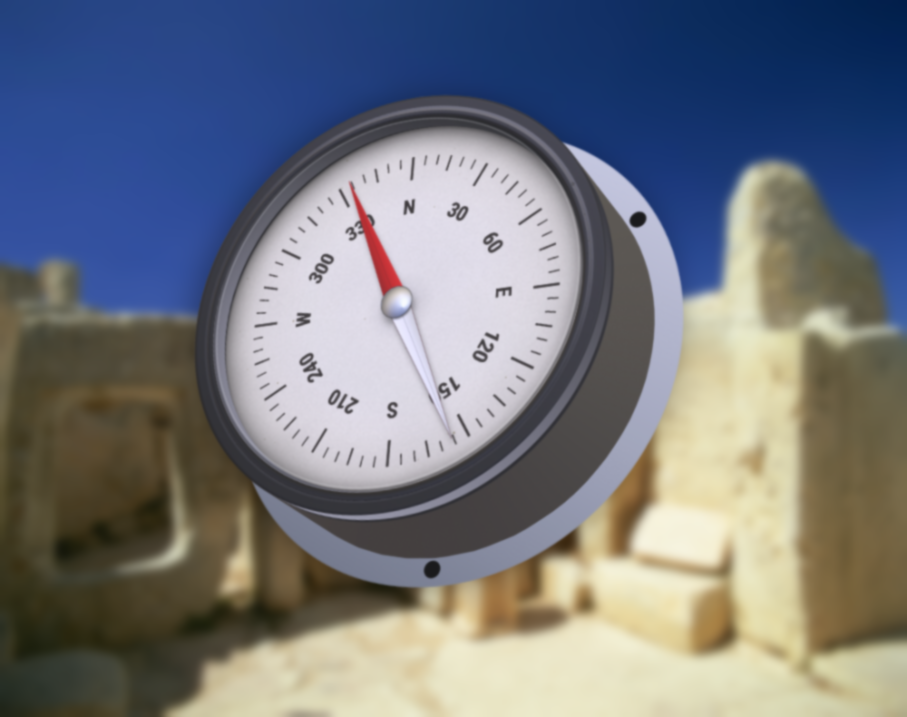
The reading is 335 (°)
